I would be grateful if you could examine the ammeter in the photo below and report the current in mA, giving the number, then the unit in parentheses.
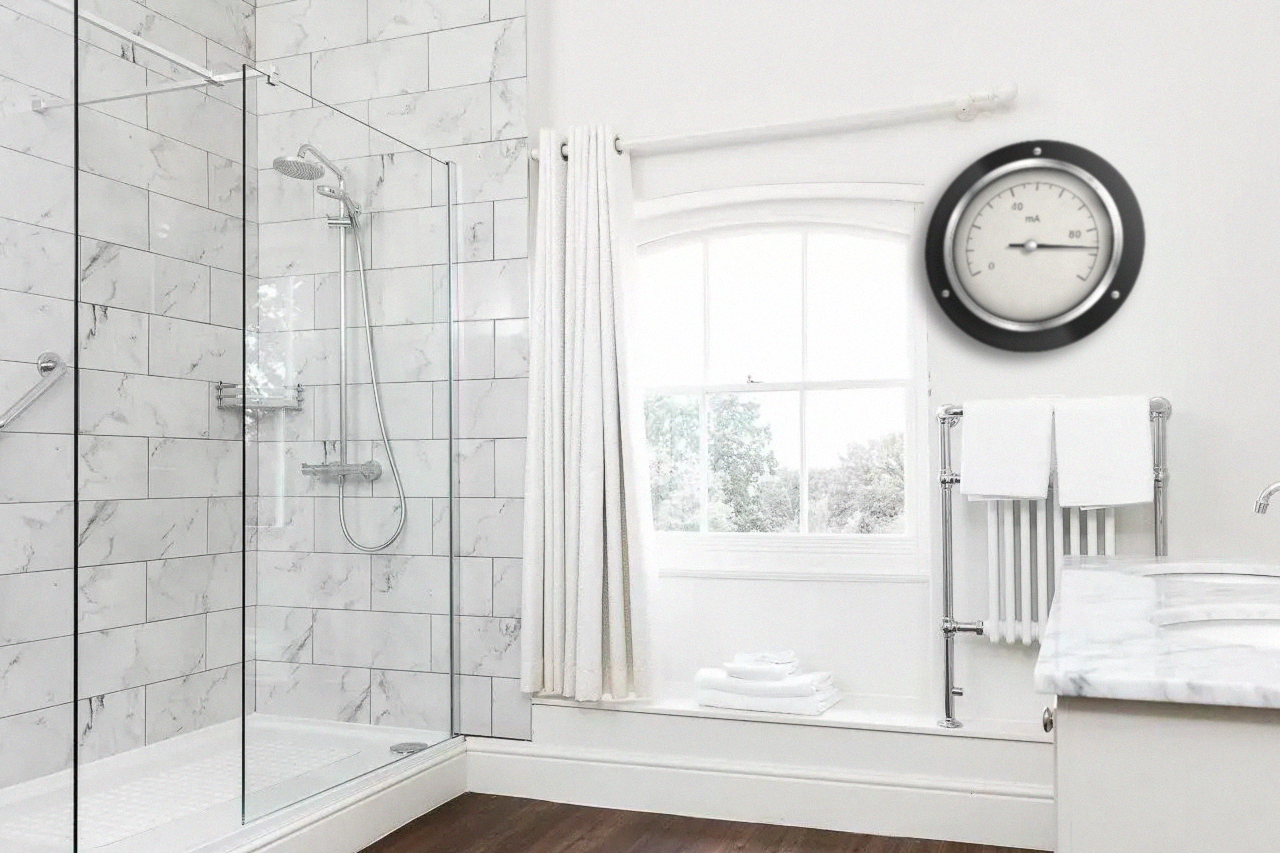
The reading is 87.5 (mA)
